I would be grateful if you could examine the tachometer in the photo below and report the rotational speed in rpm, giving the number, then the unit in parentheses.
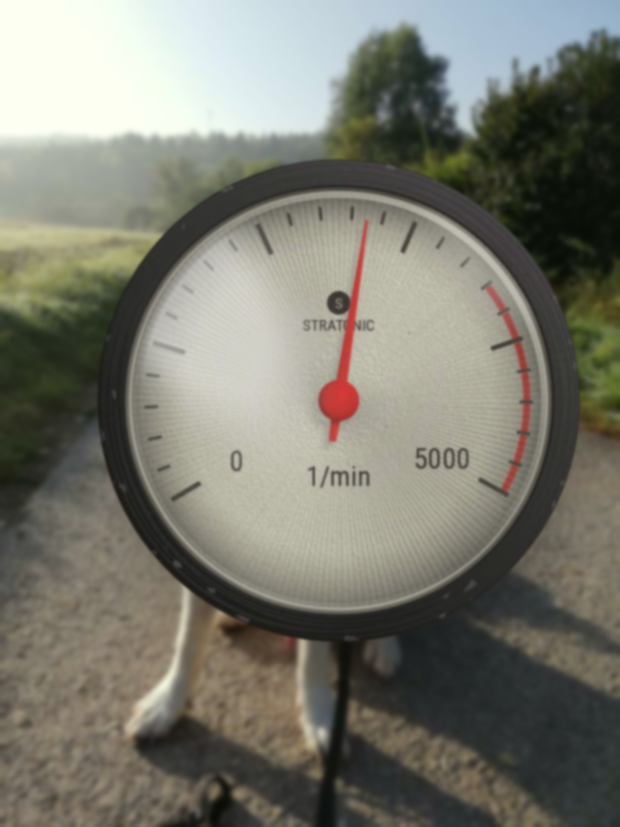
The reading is 2700 (rpm)
